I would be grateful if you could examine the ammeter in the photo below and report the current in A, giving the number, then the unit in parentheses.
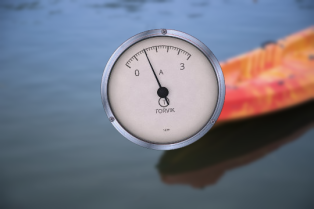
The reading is 1 (A)
